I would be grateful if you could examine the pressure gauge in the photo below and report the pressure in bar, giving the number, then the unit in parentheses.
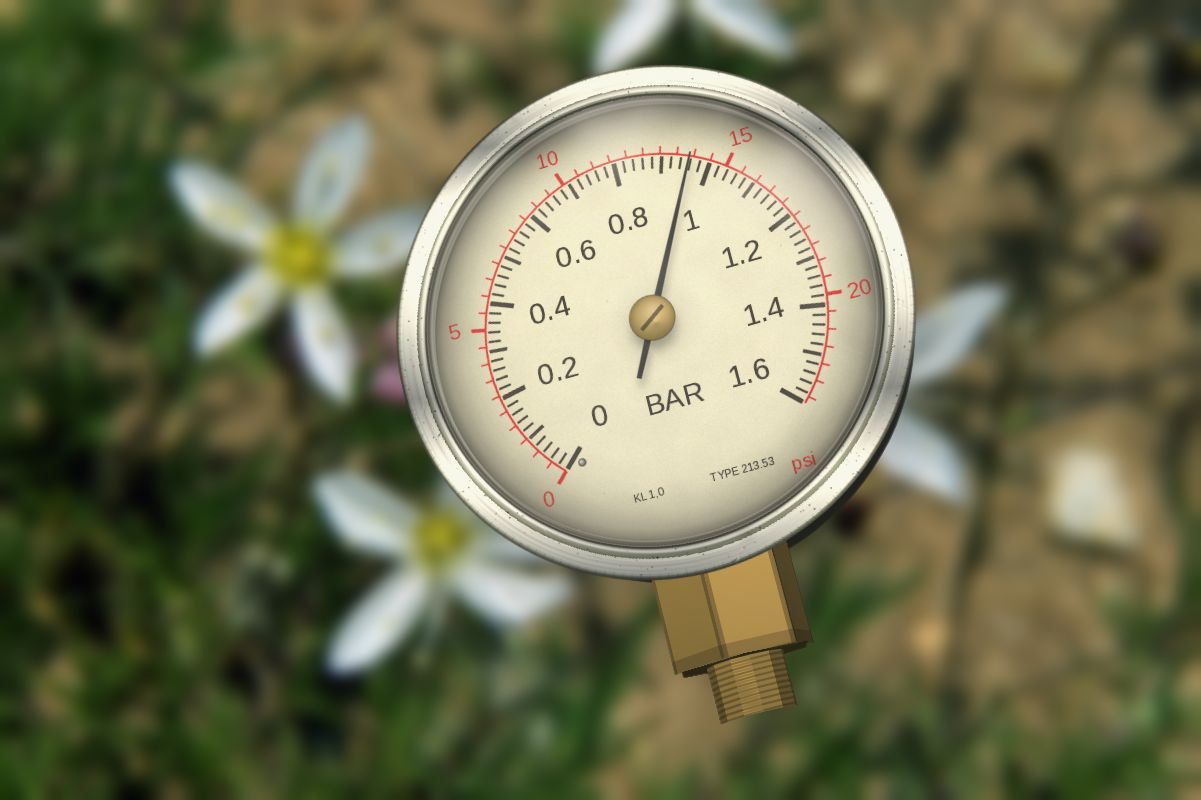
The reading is 0.96 (bar)
